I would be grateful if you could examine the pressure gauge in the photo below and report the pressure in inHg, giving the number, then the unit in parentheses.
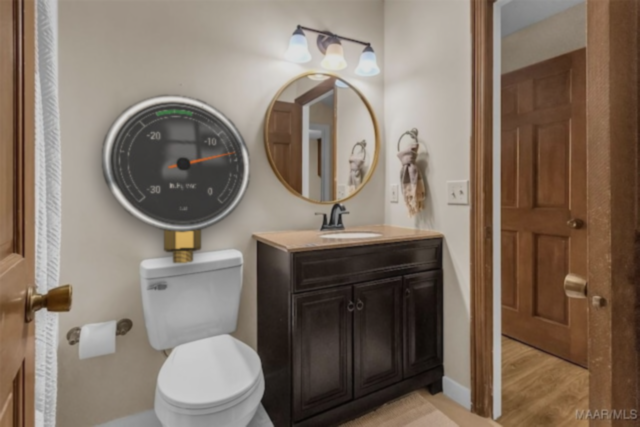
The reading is -7 (inHg)
